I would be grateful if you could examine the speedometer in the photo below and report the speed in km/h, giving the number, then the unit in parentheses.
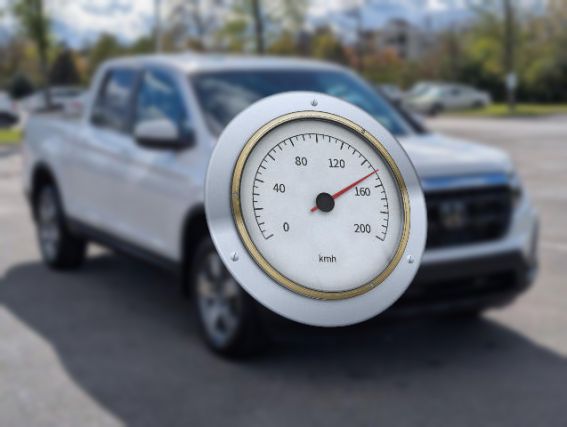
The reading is 150 (km/h)
